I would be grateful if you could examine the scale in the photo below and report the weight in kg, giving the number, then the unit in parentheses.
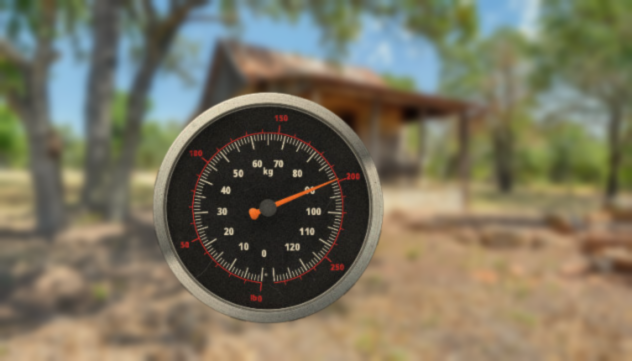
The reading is 90 (kg)
